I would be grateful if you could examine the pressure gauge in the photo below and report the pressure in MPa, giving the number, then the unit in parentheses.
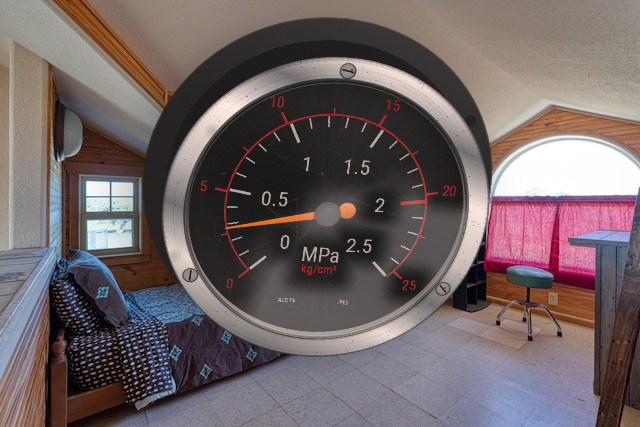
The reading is 0.3 (MPa)
